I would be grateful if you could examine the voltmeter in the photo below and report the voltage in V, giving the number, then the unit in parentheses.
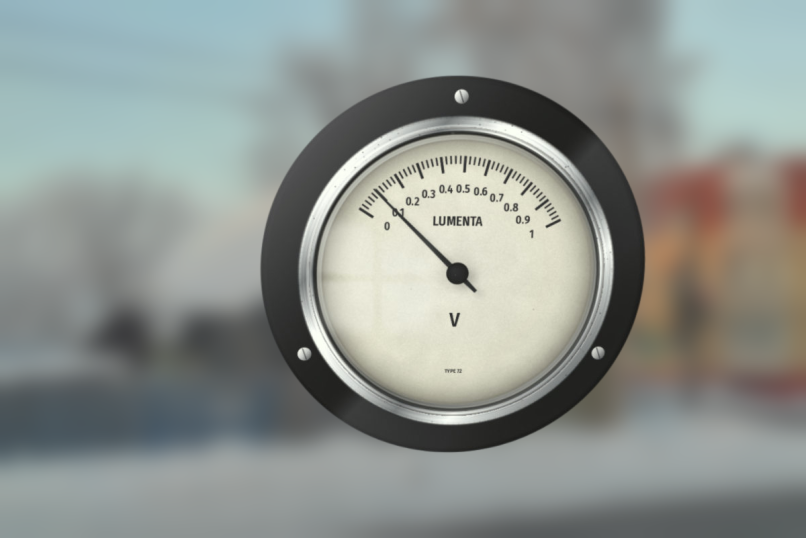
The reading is 0.1 (V)
